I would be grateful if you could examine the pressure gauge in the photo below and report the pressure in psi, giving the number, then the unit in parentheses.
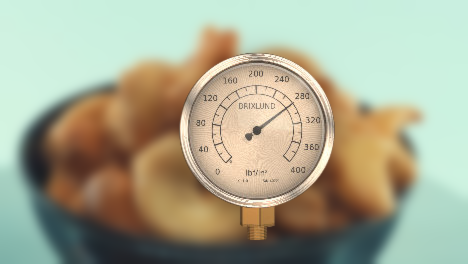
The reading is 280 (psi)
